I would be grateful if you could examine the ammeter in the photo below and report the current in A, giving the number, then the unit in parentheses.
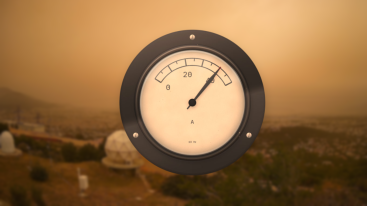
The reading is 40 (A)
